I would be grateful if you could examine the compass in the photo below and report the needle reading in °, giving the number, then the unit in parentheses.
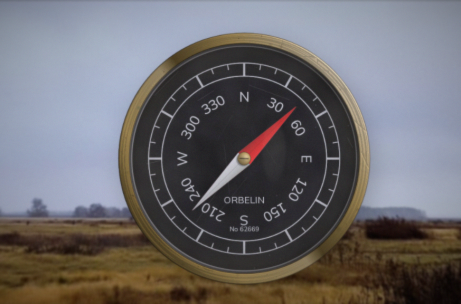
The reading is 45 (°)
